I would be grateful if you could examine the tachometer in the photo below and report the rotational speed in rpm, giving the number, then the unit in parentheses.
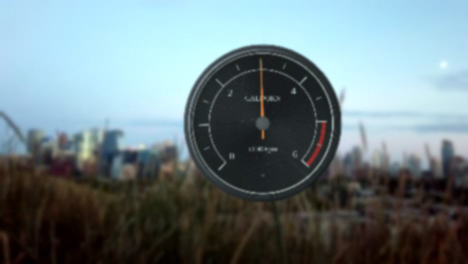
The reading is 3000 (rpm)
